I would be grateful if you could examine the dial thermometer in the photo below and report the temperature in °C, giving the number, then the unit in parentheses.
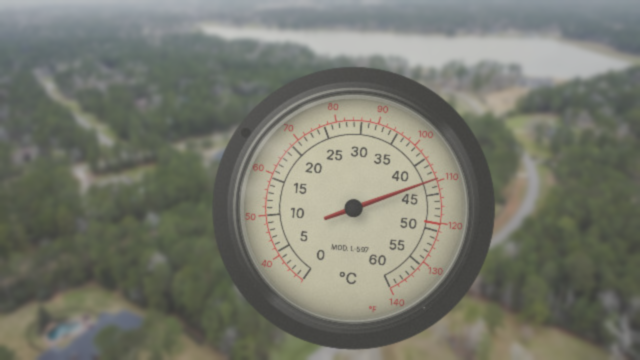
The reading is 43 (°C)
